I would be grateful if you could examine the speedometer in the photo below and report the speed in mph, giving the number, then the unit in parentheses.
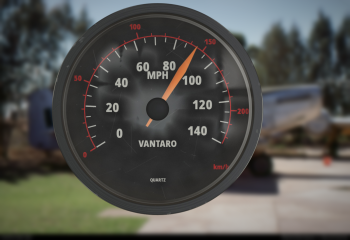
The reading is 90 (mph)
